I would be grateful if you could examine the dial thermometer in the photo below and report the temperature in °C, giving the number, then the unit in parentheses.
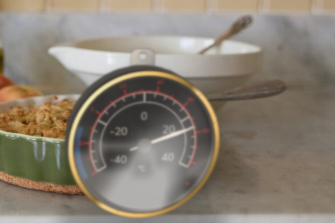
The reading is 24 (°C)
